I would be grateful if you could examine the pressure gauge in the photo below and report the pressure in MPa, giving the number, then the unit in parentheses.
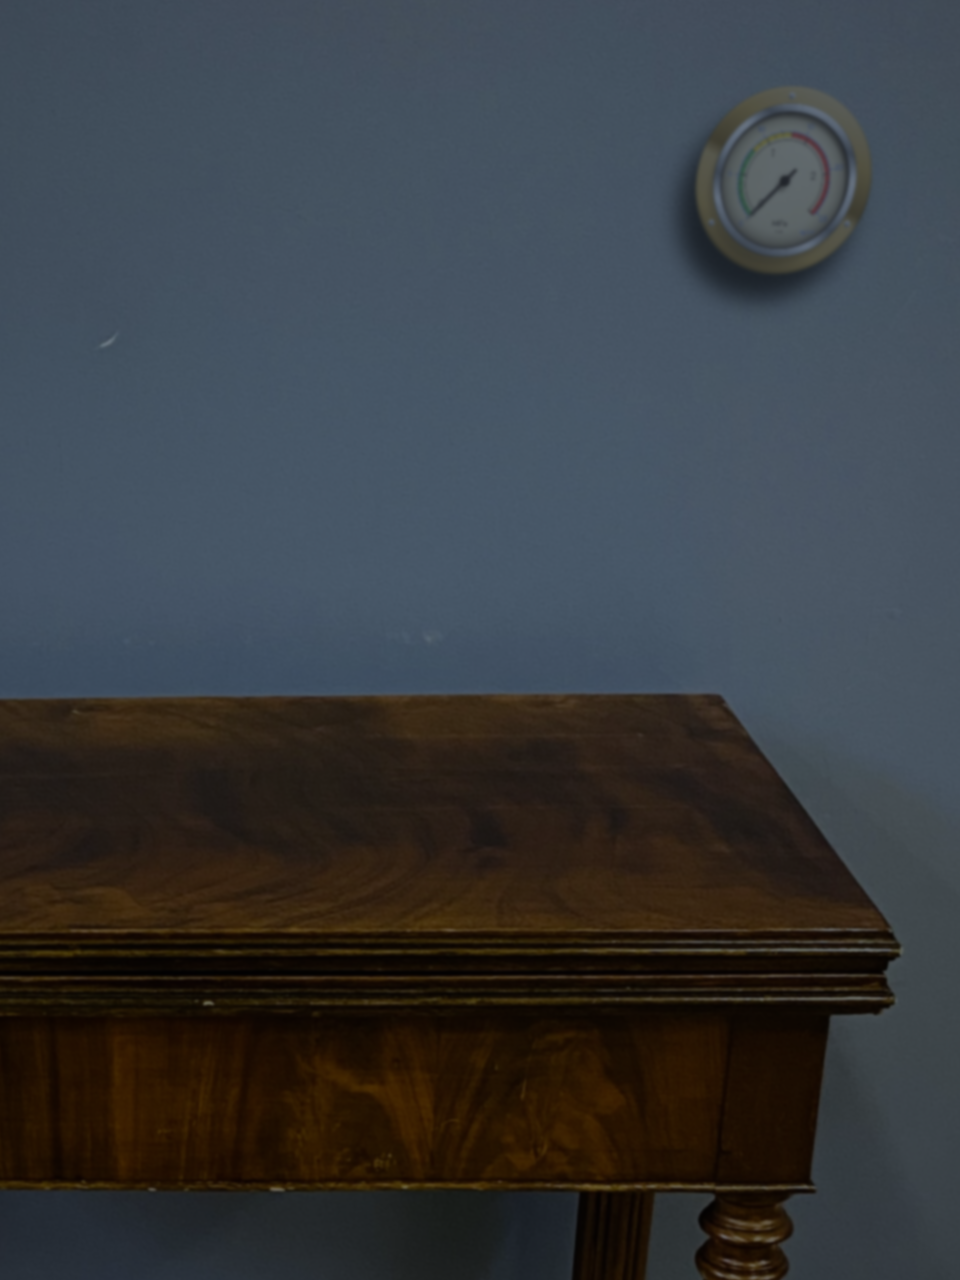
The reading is 0 (MPa)
